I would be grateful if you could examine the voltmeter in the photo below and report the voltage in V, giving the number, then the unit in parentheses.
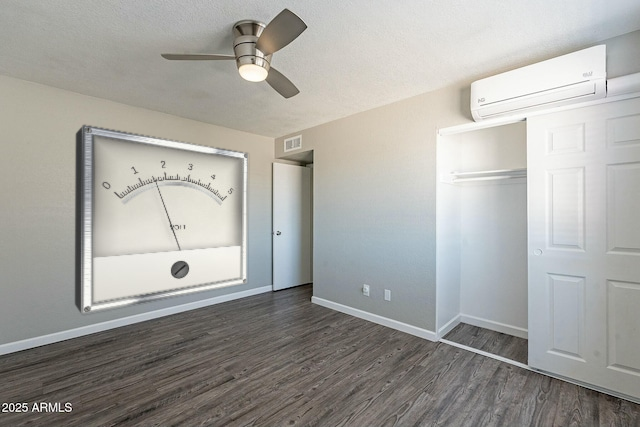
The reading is 1.5 (V)
